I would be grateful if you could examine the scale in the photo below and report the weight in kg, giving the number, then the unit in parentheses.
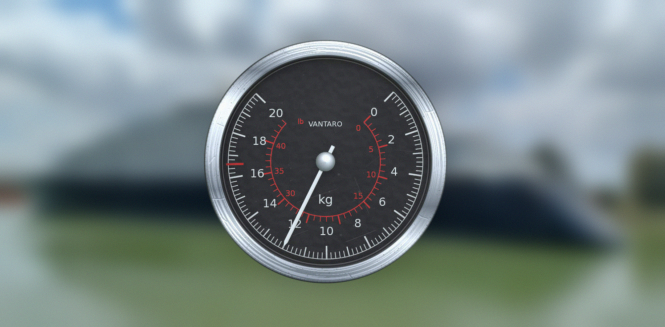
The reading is 12 (kg)
